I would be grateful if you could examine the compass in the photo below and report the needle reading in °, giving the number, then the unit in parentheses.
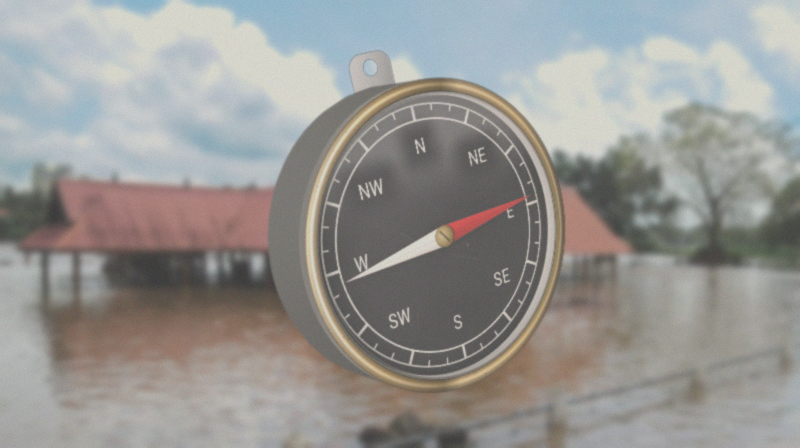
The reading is 85 (°)
